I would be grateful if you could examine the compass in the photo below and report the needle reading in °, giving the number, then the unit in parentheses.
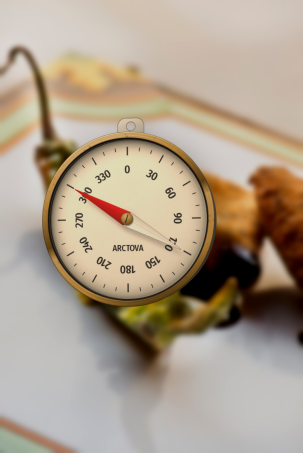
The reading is 300 (°)
